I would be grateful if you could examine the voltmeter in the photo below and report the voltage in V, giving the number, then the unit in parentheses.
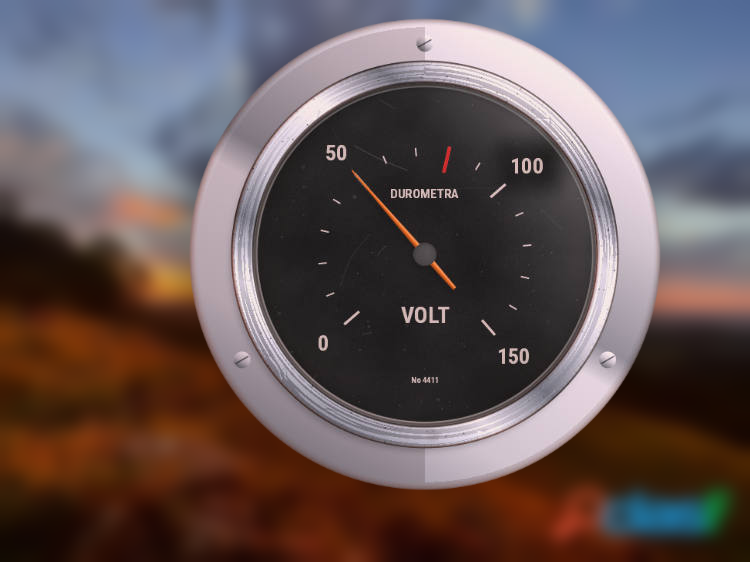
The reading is 50 (V)
